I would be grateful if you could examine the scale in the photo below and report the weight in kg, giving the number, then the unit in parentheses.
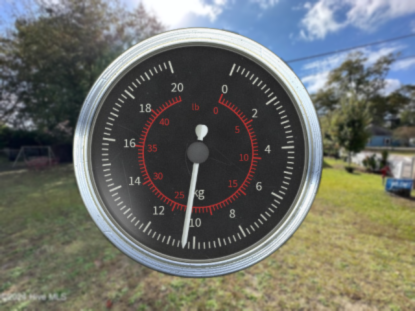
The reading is 10.4 (kg)
